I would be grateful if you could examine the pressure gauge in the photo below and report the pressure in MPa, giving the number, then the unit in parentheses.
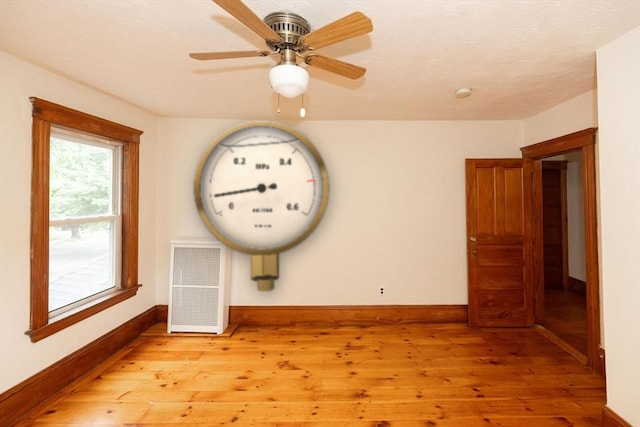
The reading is 0.05 (MPa)
